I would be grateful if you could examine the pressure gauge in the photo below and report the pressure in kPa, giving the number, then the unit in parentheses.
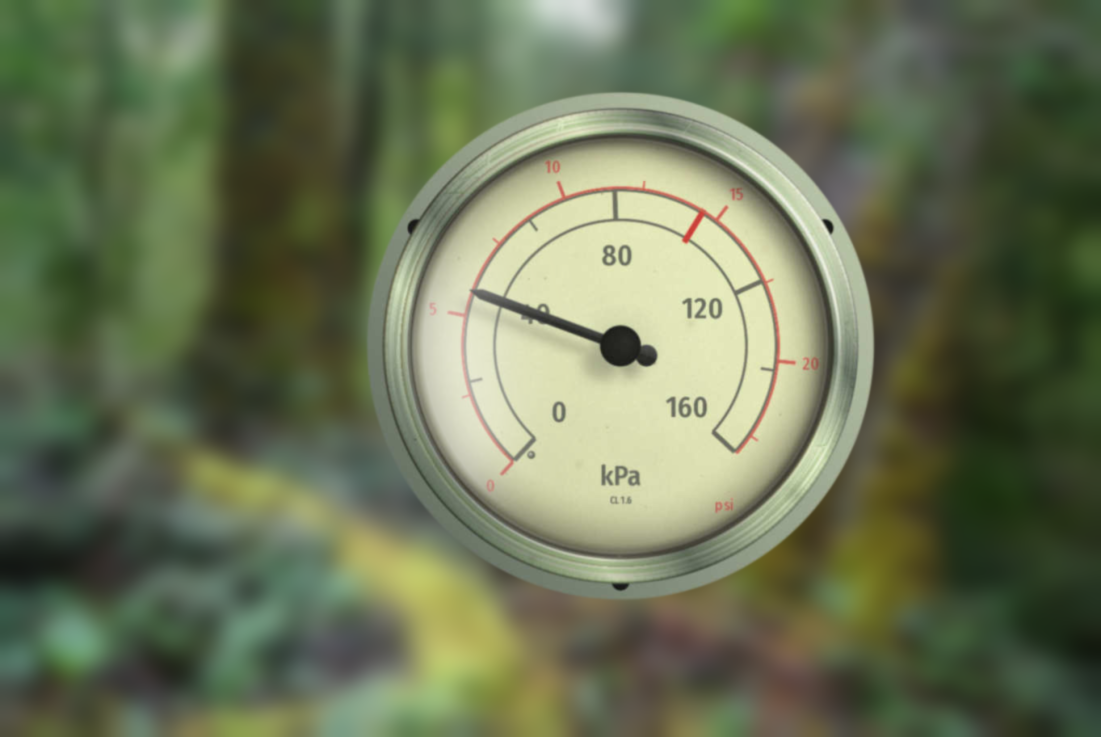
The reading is 40 (kPa)
